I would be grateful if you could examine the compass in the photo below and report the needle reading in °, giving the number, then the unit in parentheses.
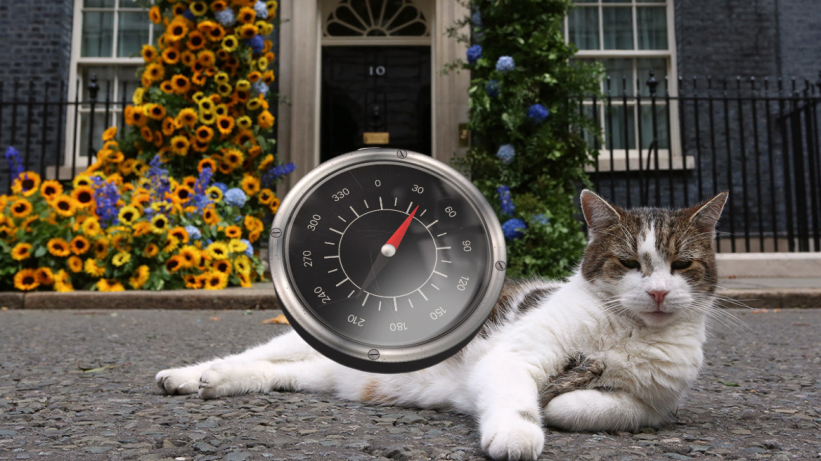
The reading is 37.5 (°)
